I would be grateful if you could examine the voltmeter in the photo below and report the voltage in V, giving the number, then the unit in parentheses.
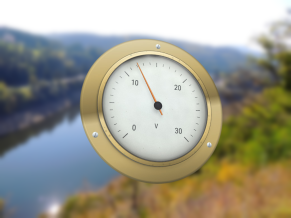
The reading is 12 (V)
